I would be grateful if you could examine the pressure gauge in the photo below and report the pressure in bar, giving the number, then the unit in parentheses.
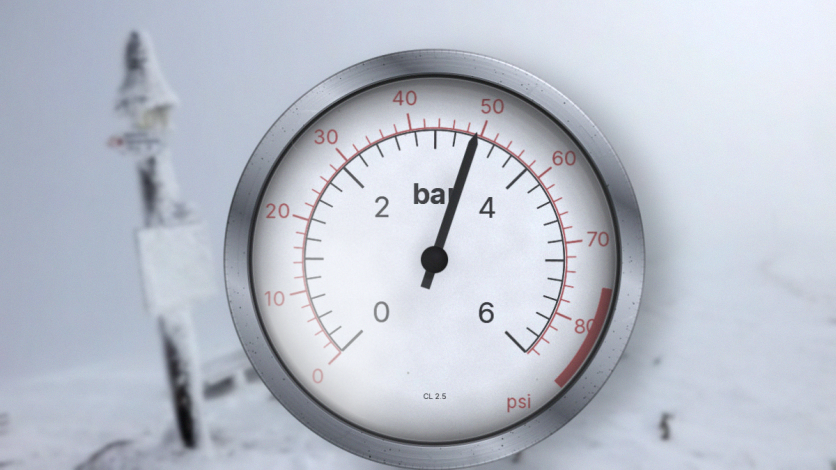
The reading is 3.4 (bar)
